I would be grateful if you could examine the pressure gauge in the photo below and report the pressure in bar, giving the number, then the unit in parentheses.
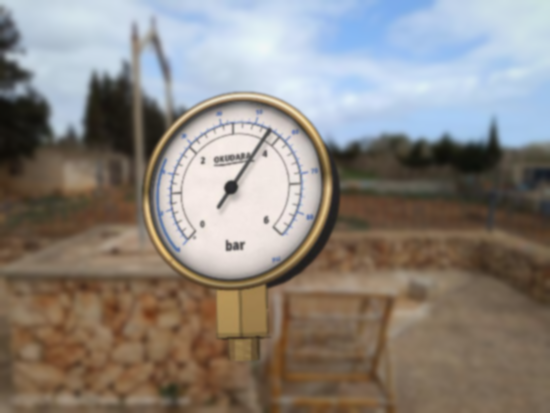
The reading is 3.8 (bar)
